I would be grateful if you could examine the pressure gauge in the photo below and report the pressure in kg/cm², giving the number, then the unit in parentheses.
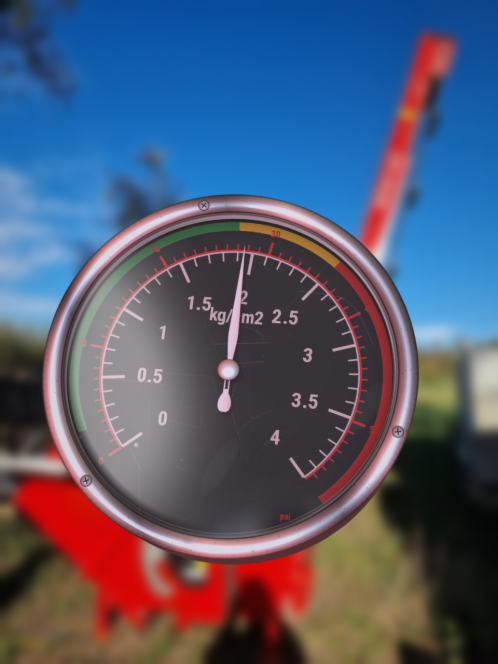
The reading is 1.95 (kg/cm²)
